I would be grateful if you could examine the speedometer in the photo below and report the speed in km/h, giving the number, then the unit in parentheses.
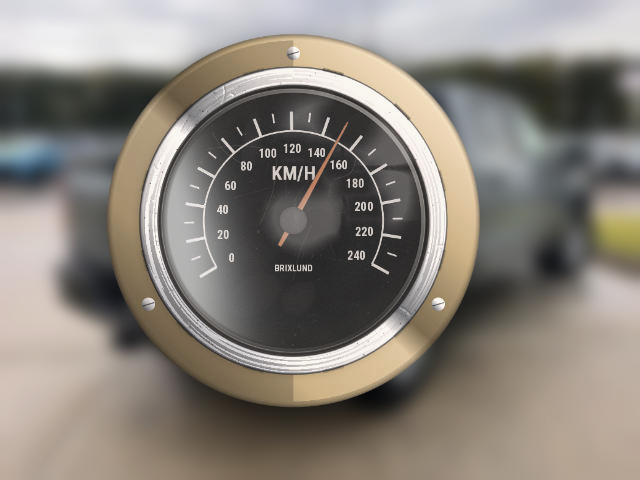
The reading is 150 (km/h)
